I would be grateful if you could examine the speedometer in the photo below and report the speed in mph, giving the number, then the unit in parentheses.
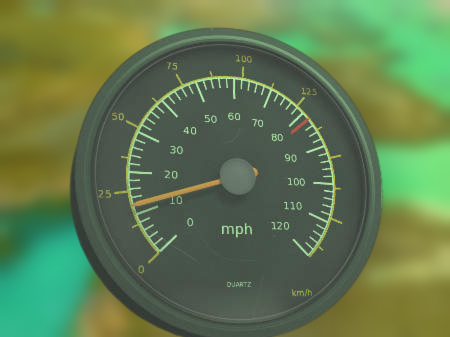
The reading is 12 (mph)
